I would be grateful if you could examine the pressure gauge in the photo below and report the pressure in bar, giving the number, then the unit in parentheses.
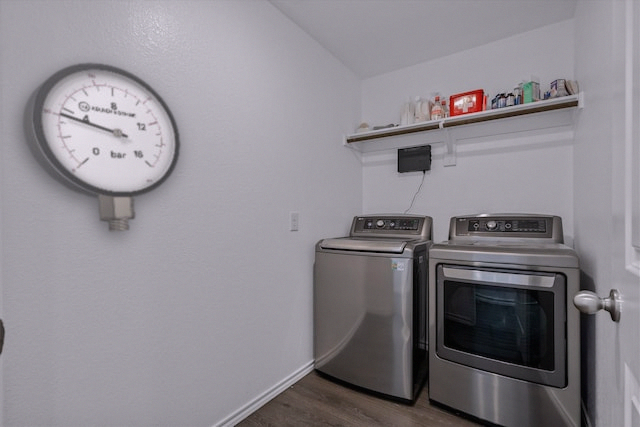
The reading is 3.5 (bar)
